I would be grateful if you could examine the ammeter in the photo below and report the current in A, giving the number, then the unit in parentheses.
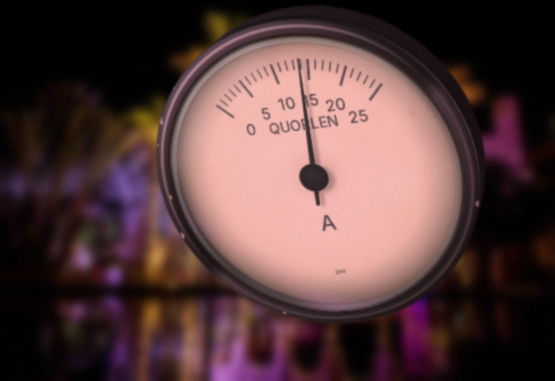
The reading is 14 (A)
